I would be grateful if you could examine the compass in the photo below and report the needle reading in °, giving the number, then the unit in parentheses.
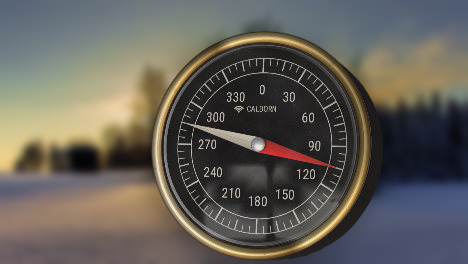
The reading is 105 (°)
